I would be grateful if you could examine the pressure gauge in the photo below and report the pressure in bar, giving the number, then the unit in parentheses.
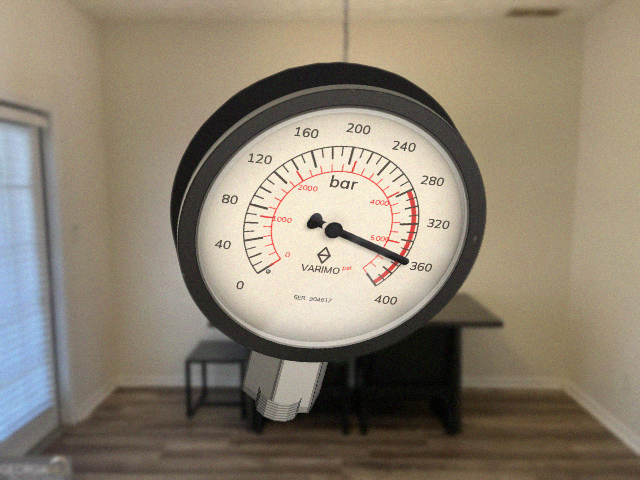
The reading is 360 (bar)
